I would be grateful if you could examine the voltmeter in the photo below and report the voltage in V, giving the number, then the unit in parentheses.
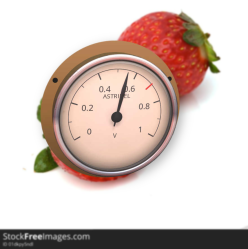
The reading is 0.55 (V)
